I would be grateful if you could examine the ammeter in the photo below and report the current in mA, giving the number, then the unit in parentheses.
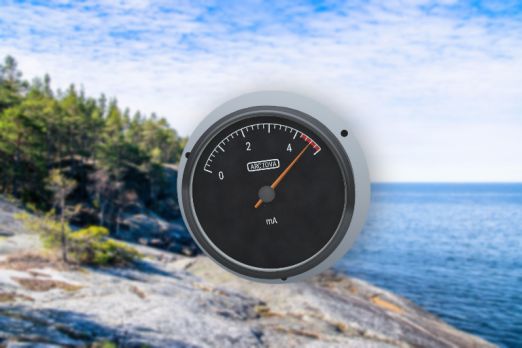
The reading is 4.6 (mA)
